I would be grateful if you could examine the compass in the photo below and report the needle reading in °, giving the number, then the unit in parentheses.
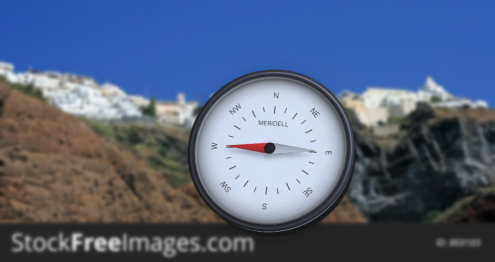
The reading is 270 (°)
